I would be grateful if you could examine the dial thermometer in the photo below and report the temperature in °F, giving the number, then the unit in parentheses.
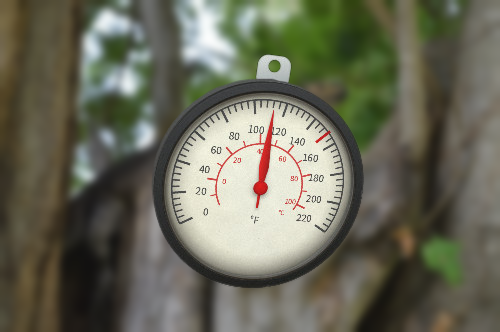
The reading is 112 (°F)
